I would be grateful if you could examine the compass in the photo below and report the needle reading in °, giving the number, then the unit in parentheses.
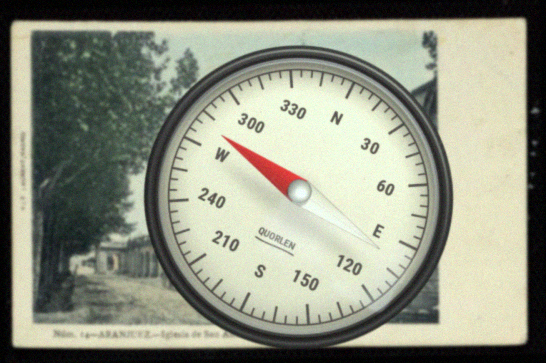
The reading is 280 (°)
